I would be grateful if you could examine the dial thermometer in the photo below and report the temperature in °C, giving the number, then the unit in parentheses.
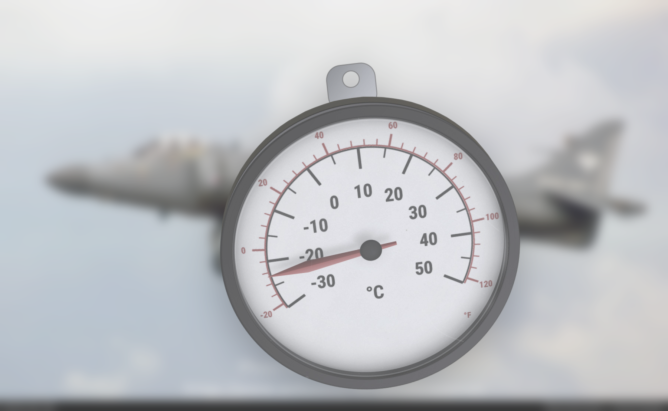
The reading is -22.5 (°C)
